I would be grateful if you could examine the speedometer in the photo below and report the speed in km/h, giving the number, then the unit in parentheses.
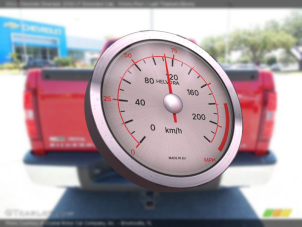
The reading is 110 (km/h)
